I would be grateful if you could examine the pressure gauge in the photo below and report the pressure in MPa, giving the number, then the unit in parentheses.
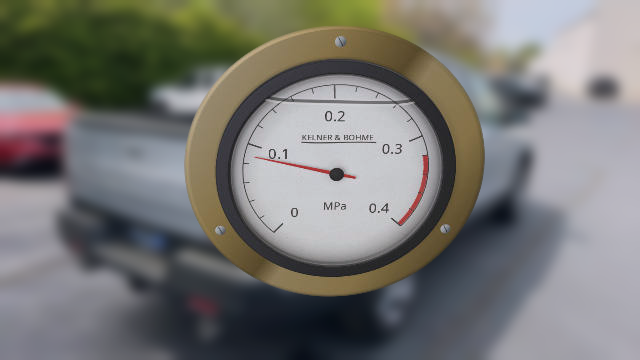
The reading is 0.09 (MPa)
